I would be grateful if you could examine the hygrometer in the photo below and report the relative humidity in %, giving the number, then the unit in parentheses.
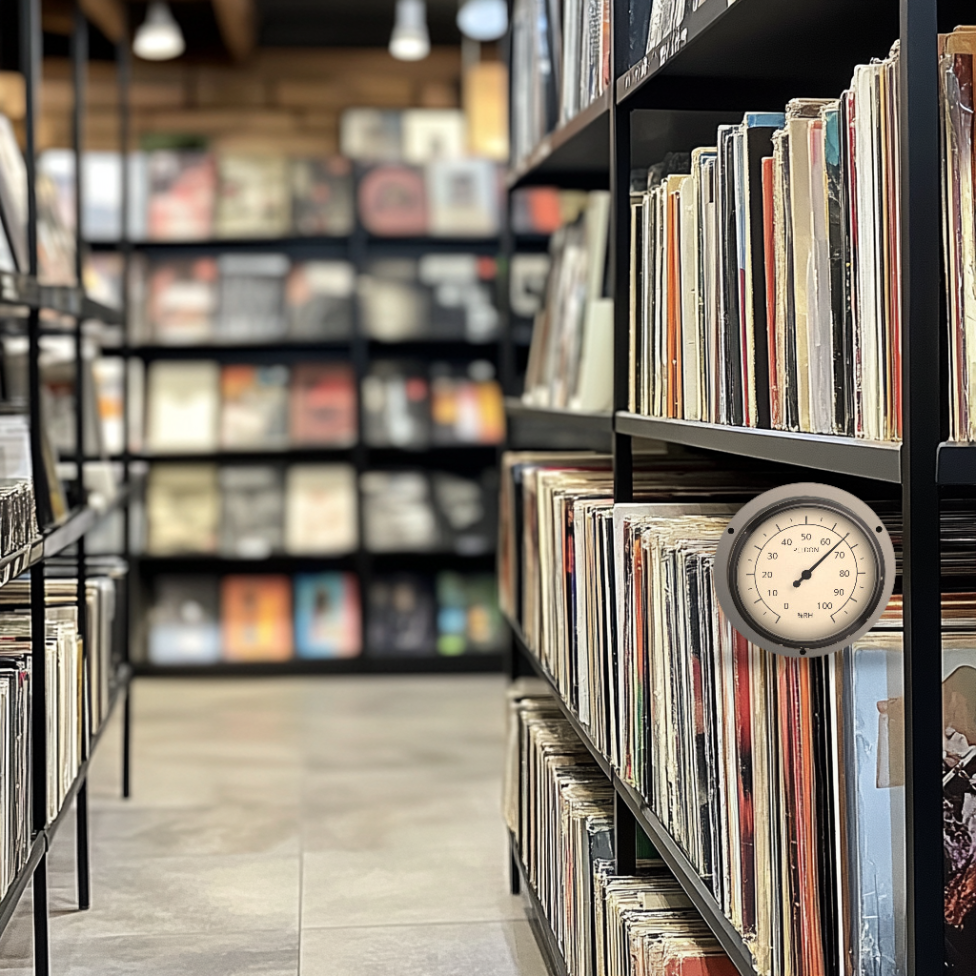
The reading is 65 (%)
